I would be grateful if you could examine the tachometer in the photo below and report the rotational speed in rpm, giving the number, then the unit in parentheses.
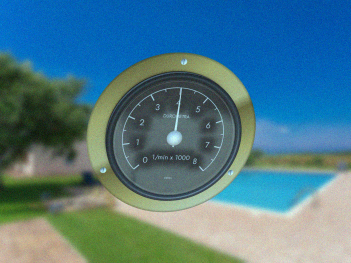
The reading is 4000 (rpm)
